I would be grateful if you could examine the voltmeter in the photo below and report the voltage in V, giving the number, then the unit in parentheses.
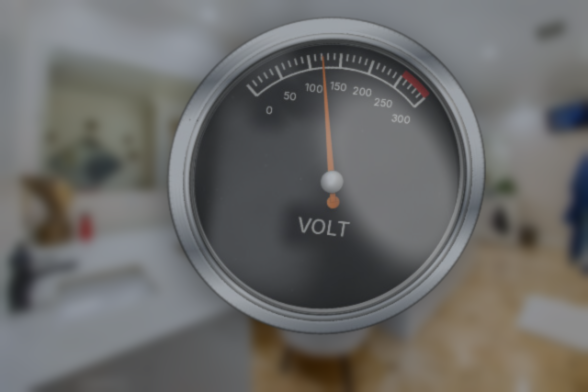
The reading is 120 (V)
